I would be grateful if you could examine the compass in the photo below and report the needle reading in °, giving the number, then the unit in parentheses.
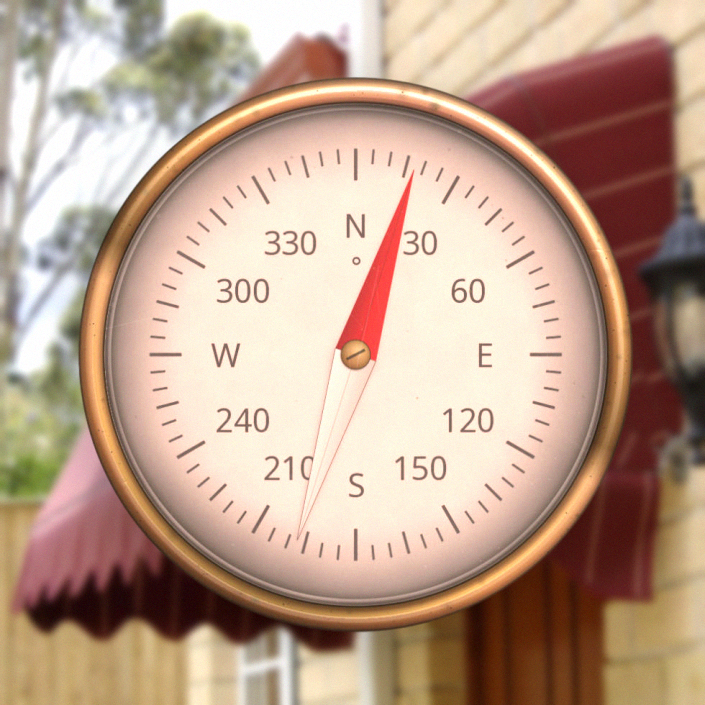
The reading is 17.5 (°)
